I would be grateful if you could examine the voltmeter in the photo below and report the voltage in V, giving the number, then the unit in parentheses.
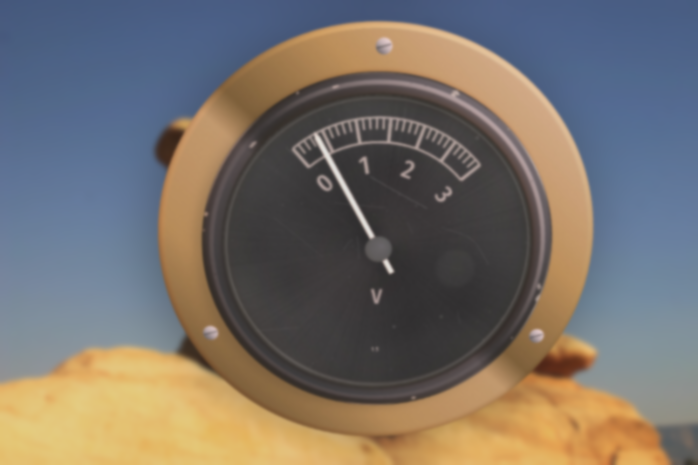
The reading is 0.4 (V)
